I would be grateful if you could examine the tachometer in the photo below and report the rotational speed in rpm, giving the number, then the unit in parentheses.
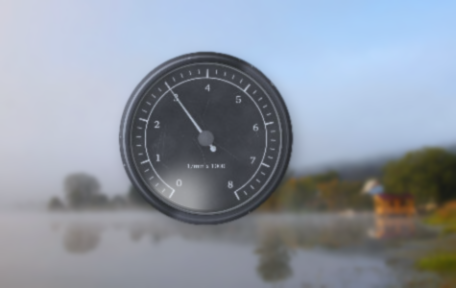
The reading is 3000 (rpm)
